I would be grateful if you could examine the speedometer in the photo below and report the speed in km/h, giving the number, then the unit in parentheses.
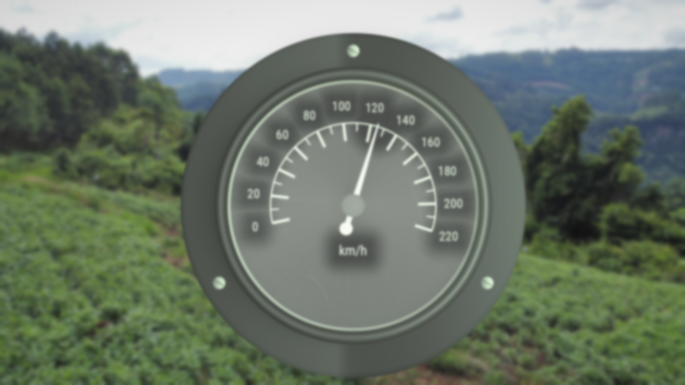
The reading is 125 (km/h)
